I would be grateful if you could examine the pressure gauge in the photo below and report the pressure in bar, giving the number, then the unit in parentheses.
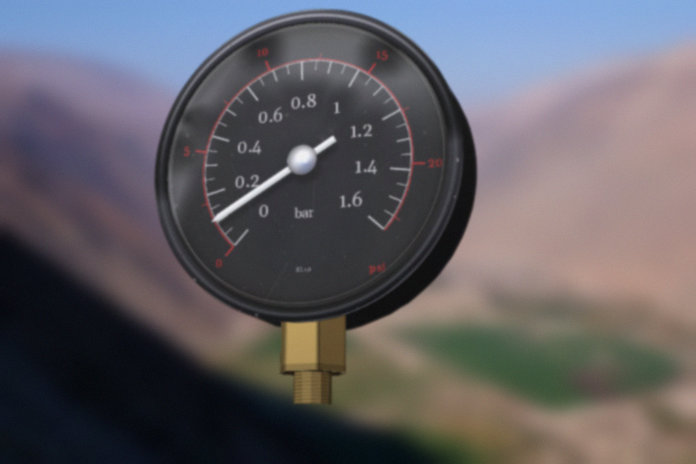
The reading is 0.1 (bar)
